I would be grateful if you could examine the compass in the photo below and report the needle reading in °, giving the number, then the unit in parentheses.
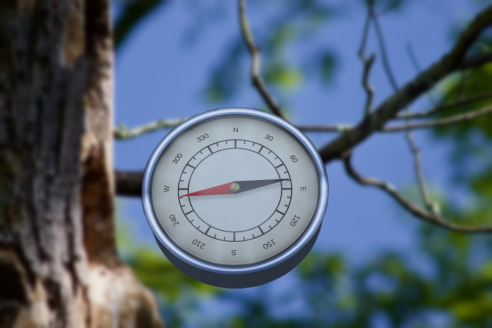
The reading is 260 (°)
